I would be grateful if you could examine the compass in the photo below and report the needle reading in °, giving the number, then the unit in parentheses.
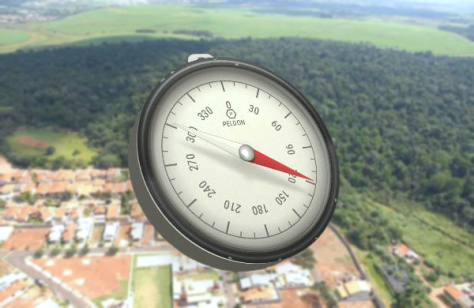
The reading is 120 (°)
